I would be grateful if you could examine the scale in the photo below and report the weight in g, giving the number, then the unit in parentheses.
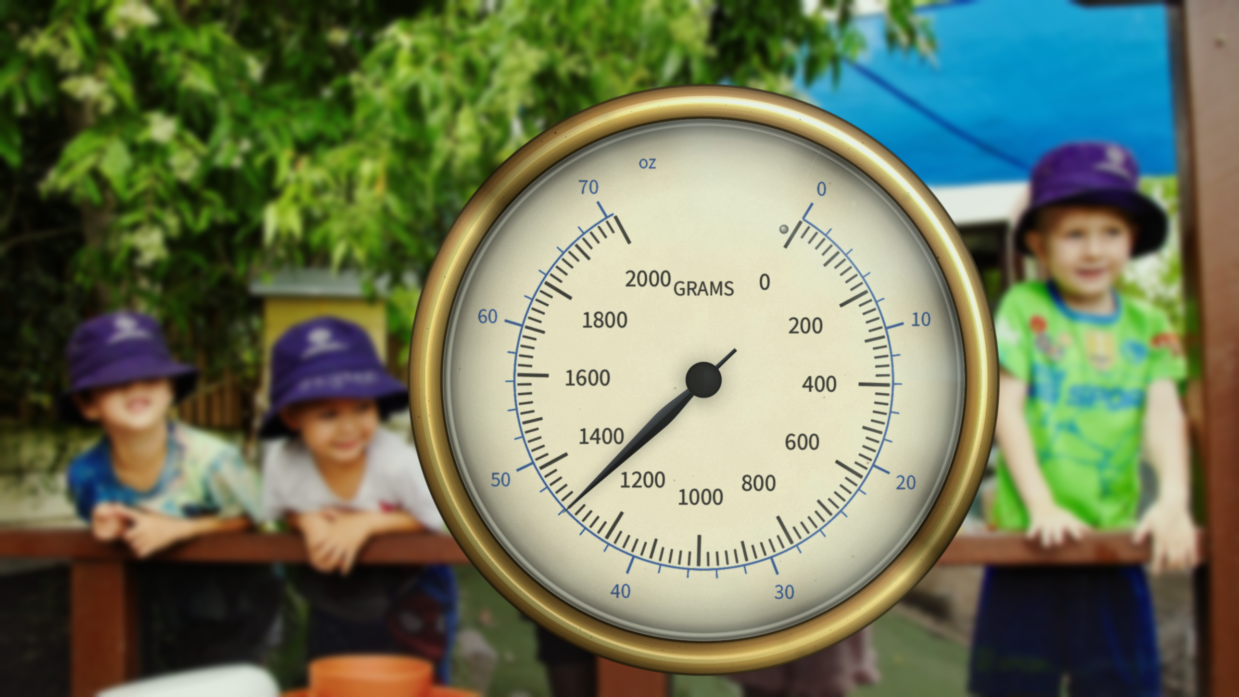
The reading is 1300 (g)
